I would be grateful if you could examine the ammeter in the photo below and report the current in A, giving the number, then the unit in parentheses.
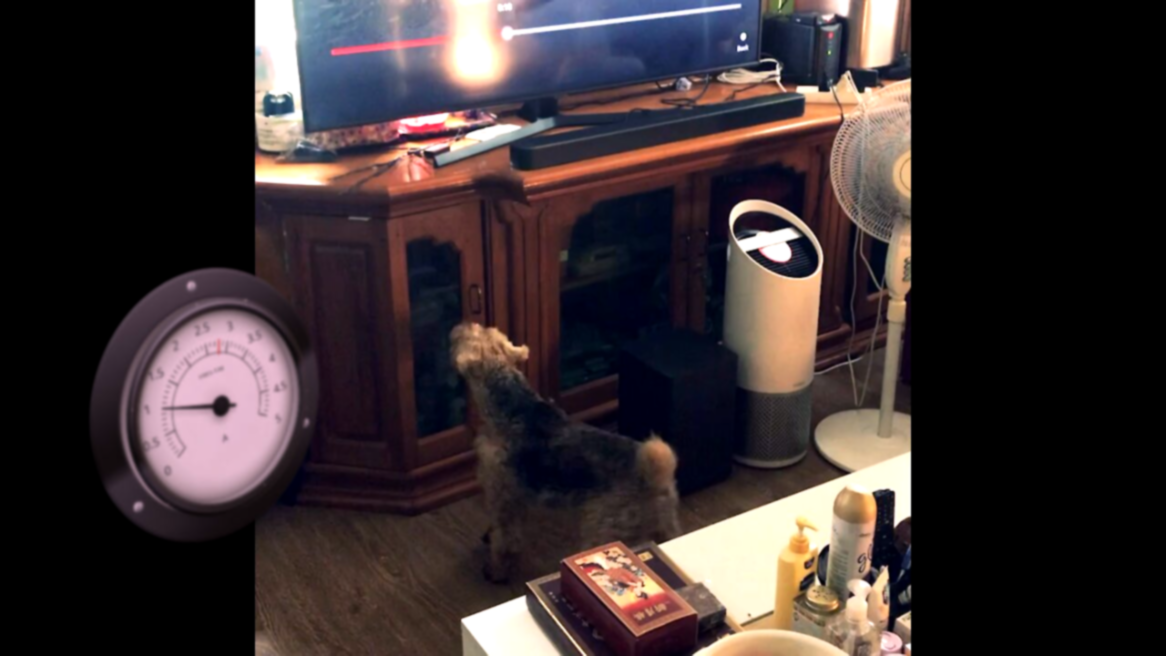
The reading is 1 (A)
